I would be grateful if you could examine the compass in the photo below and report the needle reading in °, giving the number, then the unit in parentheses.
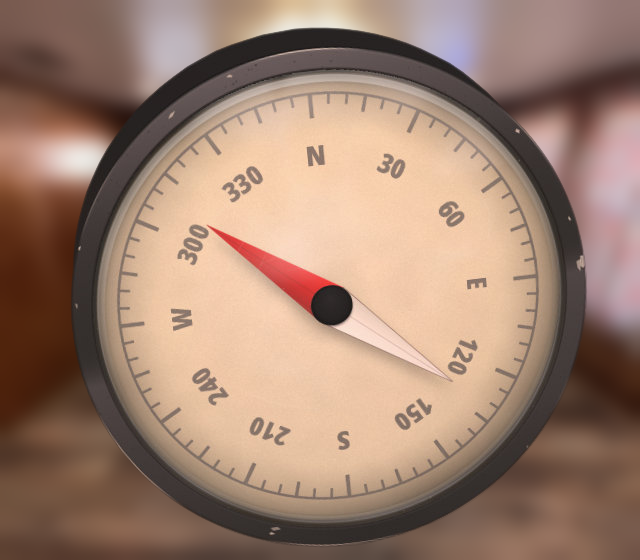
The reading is 310 (°)
